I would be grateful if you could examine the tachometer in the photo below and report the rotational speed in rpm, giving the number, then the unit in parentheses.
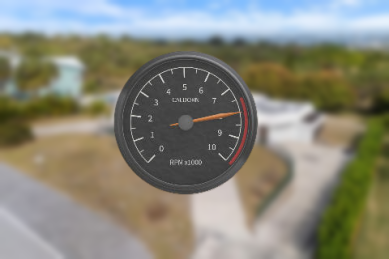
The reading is 8000 (rpm)
